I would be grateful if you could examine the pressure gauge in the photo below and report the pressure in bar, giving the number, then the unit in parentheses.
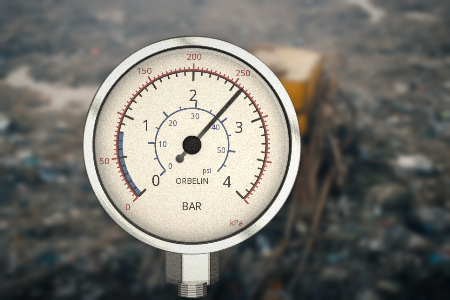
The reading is 2.6 (bar)
